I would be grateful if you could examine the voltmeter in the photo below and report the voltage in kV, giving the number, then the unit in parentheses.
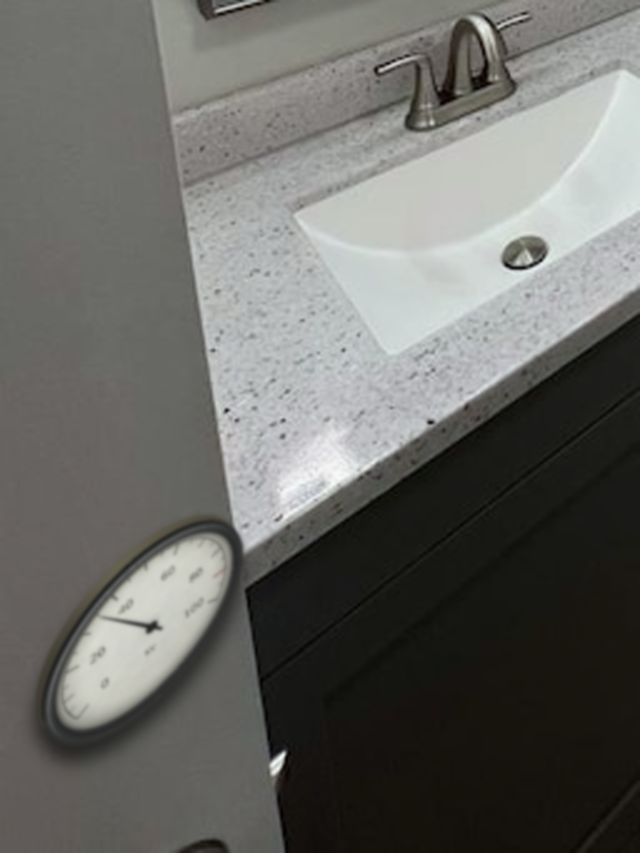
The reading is 35 (kV)
